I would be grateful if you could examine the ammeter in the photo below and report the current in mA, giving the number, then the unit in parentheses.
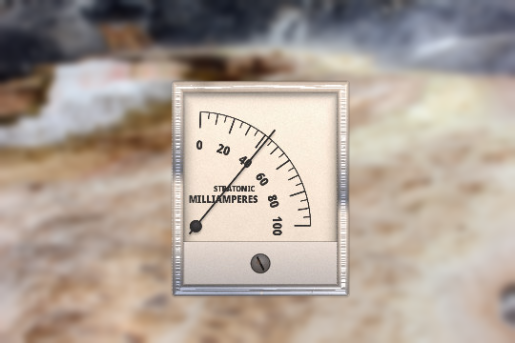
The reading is 42.5 (mA)
